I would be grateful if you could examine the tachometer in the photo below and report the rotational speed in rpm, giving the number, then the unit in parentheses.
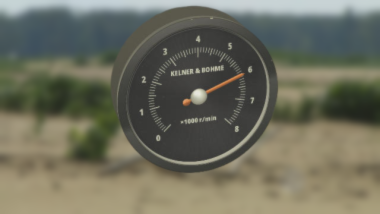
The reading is 6000 (rpm)
